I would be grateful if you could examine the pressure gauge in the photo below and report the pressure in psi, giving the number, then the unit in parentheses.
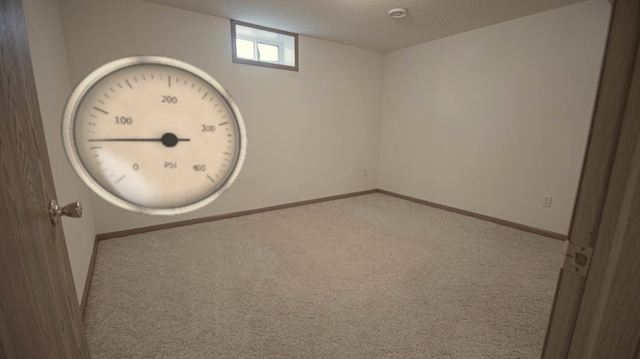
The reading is 60 (psi)
